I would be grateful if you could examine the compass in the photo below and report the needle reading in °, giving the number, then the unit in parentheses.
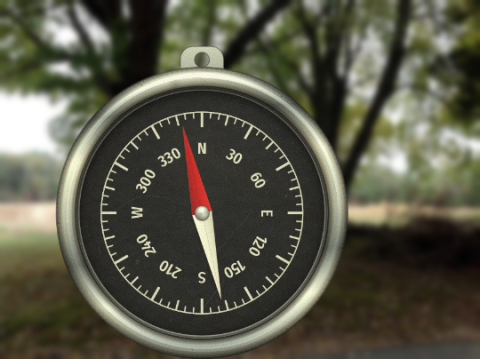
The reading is 347.5 (°)
